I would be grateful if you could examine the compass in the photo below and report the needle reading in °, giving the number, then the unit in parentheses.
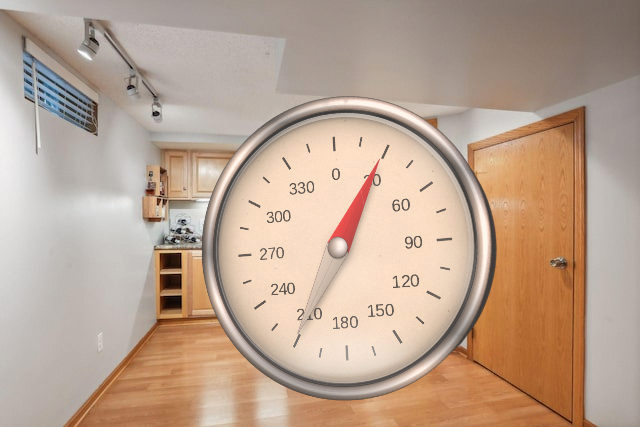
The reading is 30 (°)
